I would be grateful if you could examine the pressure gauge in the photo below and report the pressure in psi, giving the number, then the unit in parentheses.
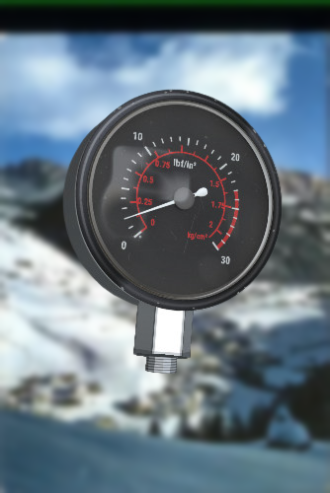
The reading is 2 (psi)
